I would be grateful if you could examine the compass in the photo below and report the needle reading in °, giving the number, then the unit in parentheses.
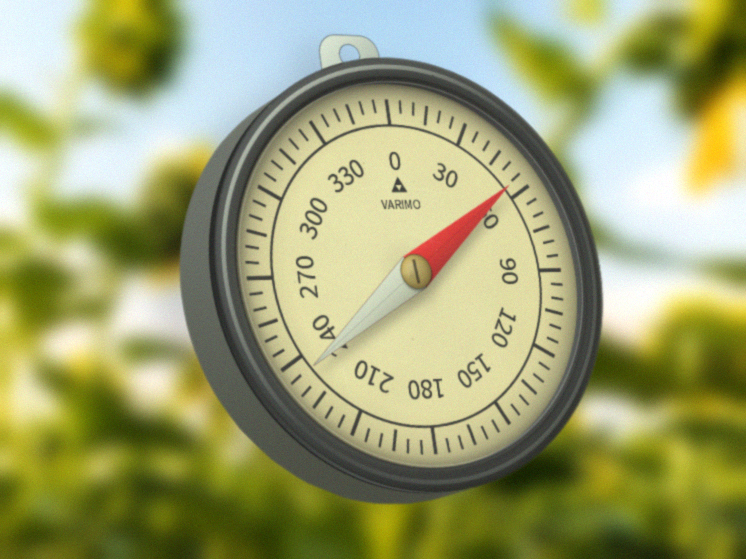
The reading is 55 (°)
